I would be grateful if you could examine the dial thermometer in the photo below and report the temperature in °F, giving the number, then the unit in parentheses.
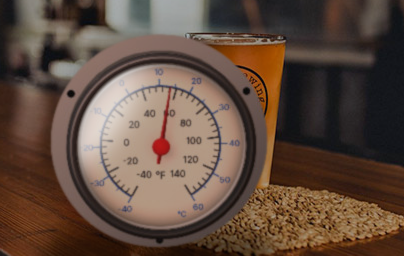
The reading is 56 (°F)
